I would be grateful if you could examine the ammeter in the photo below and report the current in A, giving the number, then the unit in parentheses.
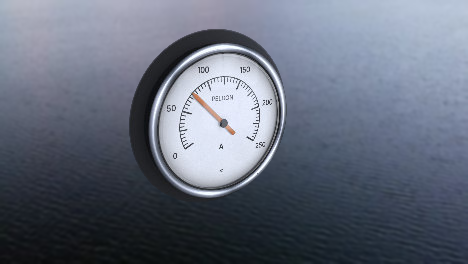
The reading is 75 (A)
